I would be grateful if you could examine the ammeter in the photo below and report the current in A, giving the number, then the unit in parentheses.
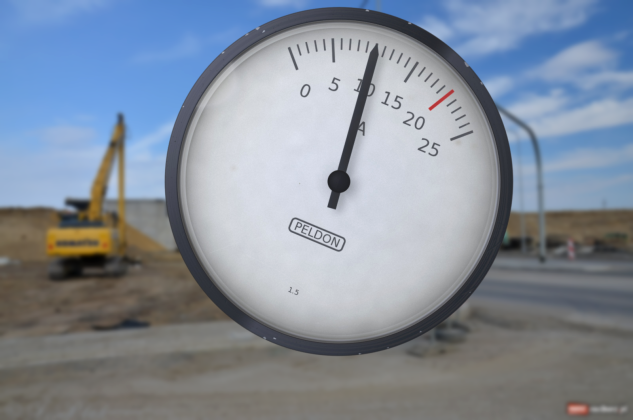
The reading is 10 (A)
